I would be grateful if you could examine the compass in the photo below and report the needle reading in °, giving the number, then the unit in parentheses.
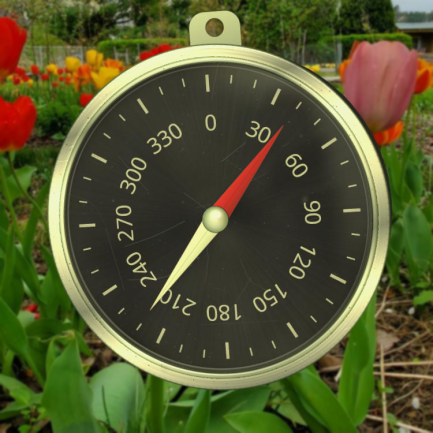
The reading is 40 (°)
